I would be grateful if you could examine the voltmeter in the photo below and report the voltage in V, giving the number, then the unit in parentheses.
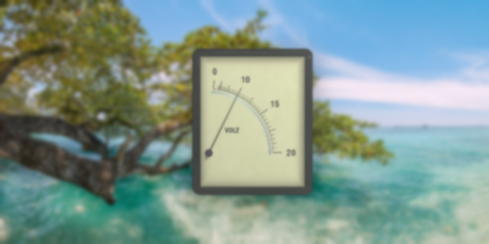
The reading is 10 (V)
